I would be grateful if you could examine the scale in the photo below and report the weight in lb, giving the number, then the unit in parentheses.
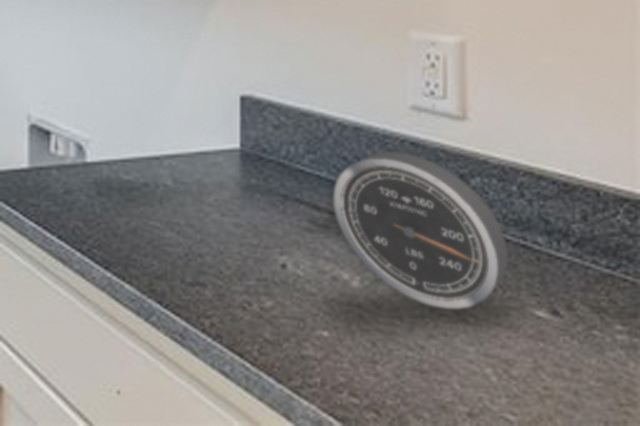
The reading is 220 (lb)
